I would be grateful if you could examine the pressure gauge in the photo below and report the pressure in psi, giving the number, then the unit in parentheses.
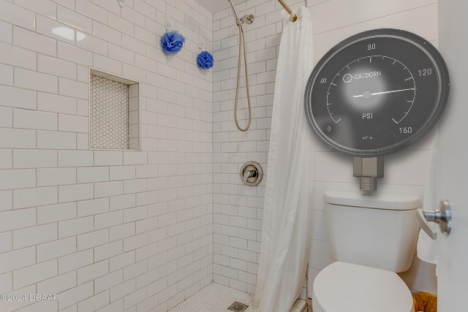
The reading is 130 (psi)
